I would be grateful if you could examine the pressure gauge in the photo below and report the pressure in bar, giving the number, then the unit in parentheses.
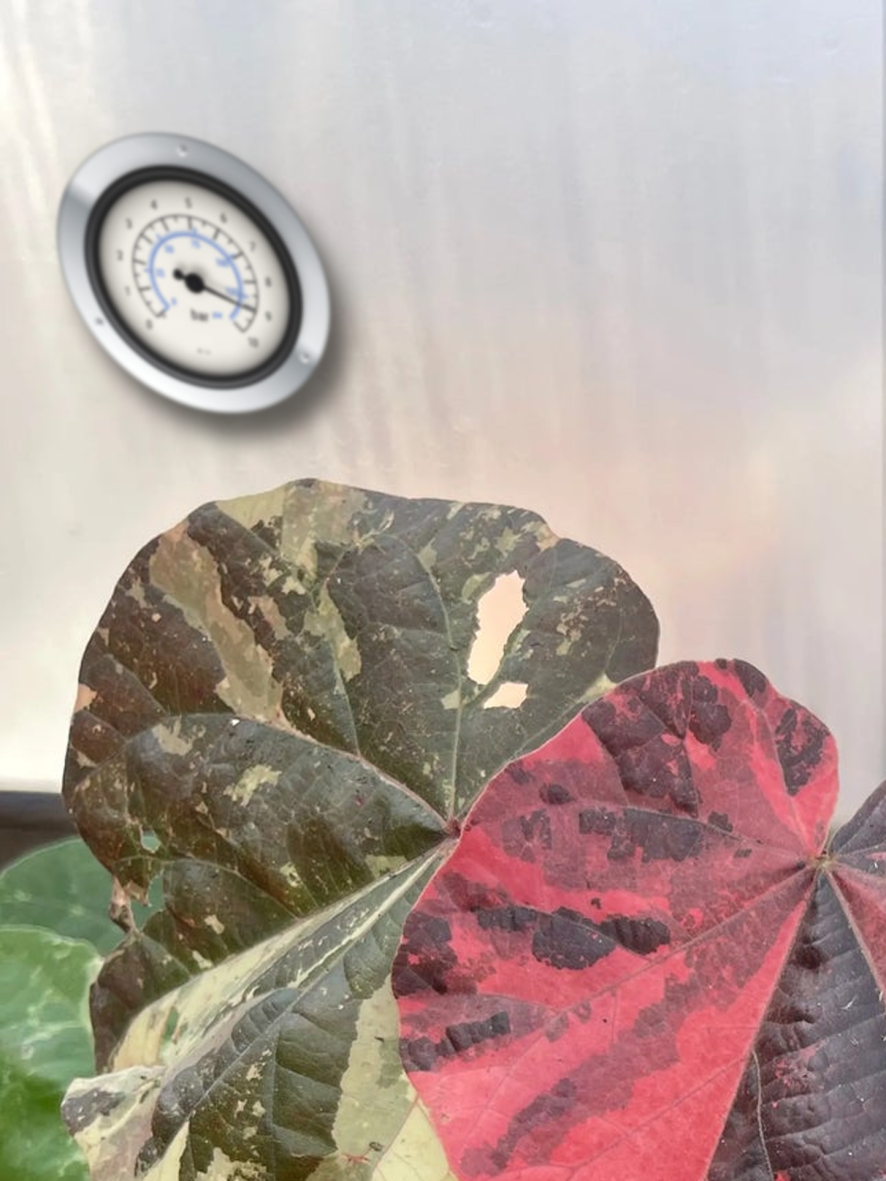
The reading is 9 (bar)
